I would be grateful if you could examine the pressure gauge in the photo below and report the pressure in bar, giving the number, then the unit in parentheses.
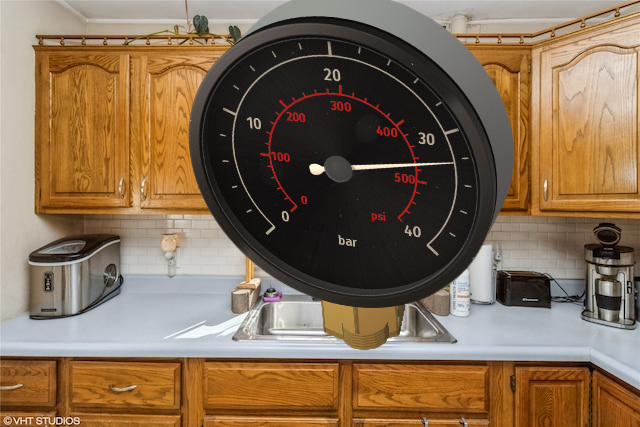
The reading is 32 (bar)
